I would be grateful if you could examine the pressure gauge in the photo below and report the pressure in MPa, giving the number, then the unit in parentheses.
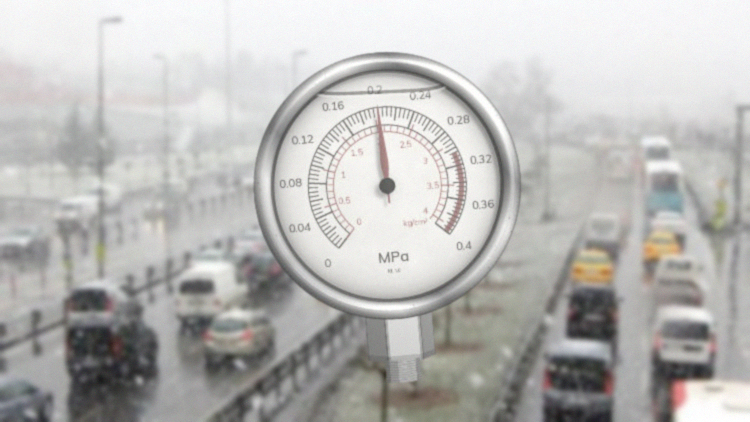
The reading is 0.2 (MPa)
